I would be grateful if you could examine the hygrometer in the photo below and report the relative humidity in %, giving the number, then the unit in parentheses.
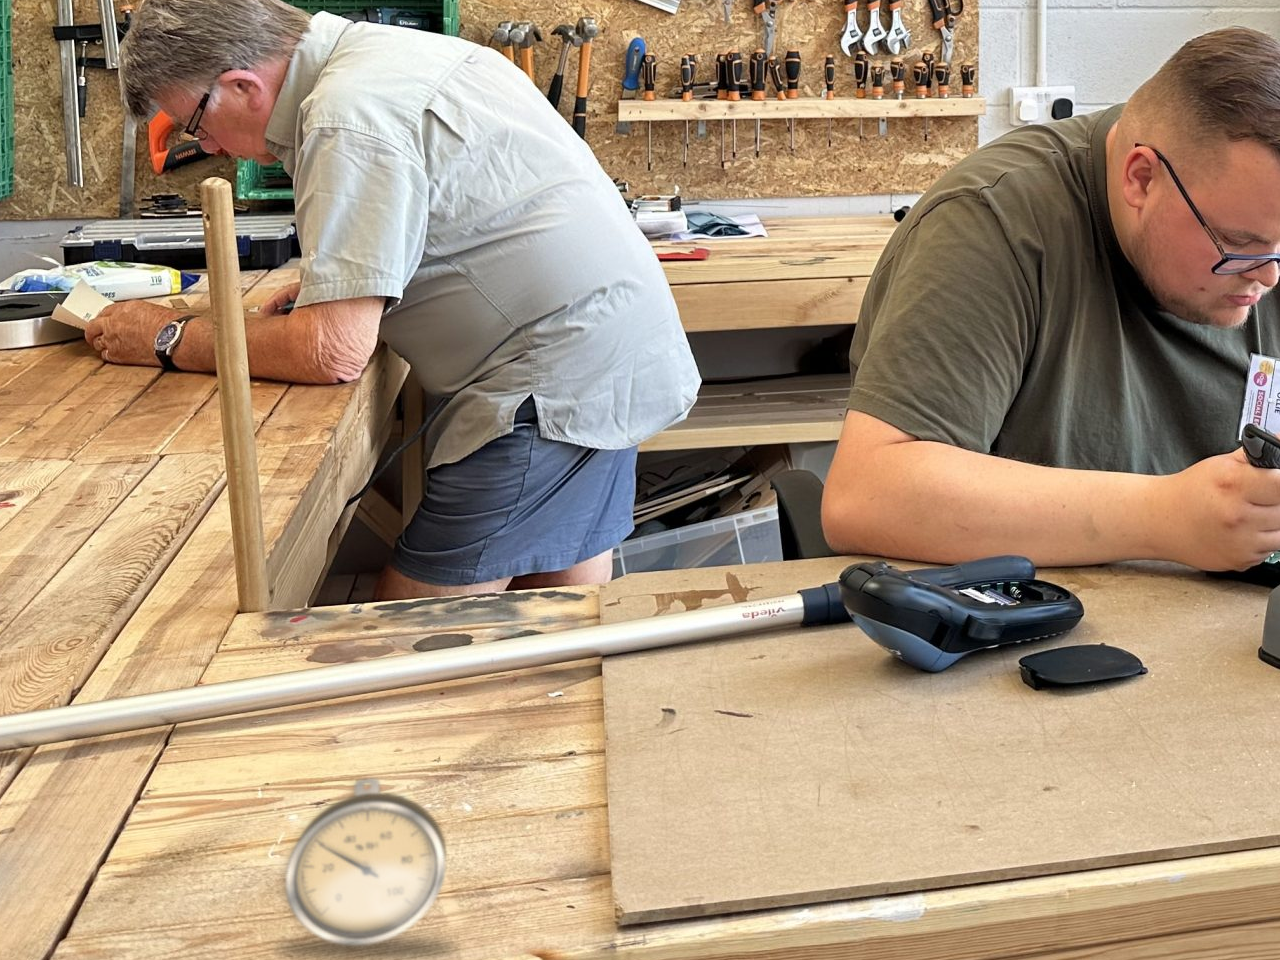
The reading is 30 (%)
